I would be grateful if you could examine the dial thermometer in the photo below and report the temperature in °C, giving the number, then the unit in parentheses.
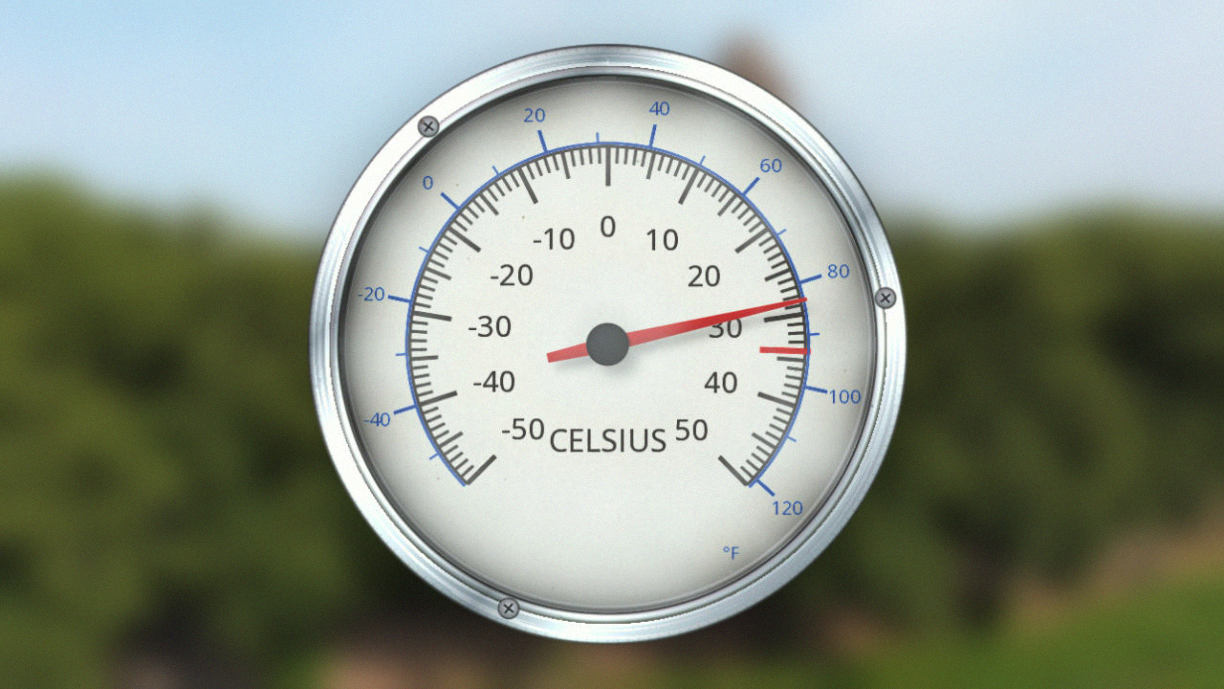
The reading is 28.5 (°C)
